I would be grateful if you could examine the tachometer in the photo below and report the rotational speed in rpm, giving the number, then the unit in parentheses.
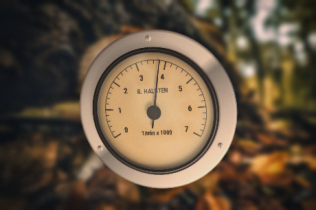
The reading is 3800 (rpm)
